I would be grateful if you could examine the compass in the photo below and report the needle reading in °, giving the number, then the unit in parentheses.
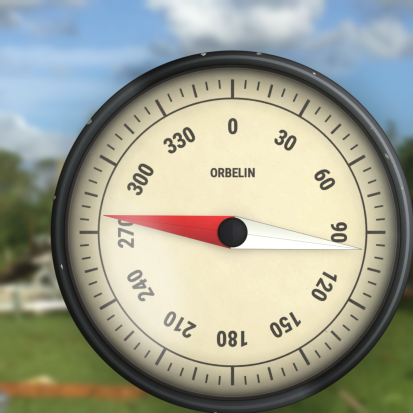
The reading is 277.5 (°)
